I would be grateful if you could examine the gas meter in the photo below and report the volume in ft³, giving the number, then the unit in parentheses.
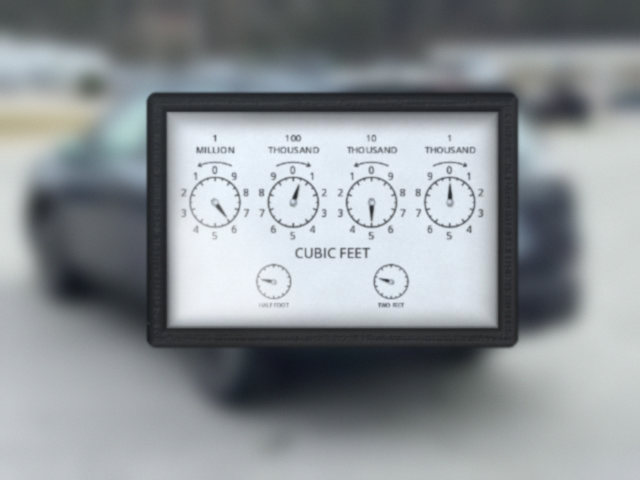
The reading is 605000 (ft³)
